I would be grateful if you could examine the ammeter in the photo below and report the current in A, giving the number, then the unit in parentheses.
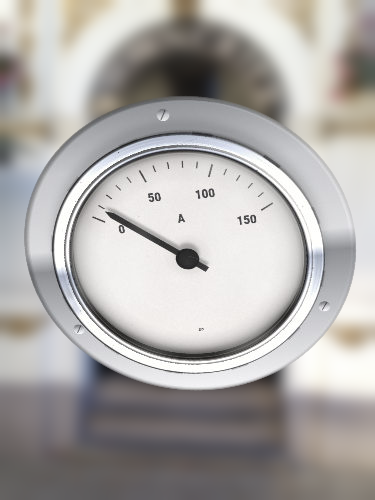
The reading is 10 (A)
